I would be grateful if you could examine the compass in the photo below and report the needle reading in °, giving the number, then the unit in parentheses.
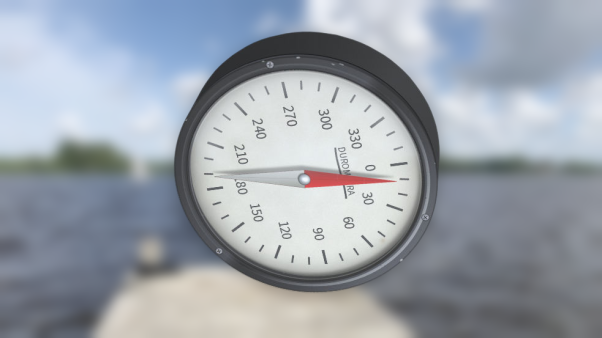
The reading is 10 (°)
